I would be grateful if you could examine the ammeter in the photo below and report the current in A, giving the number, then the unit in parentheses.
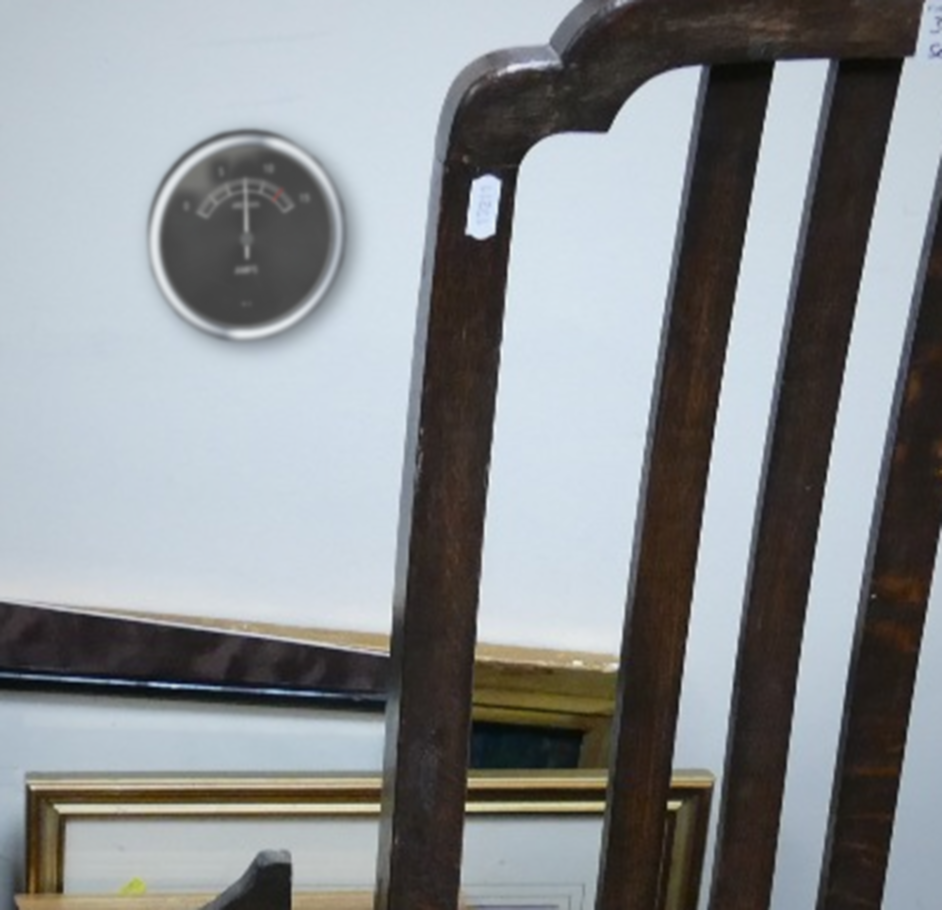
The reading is 7.5 (A)
